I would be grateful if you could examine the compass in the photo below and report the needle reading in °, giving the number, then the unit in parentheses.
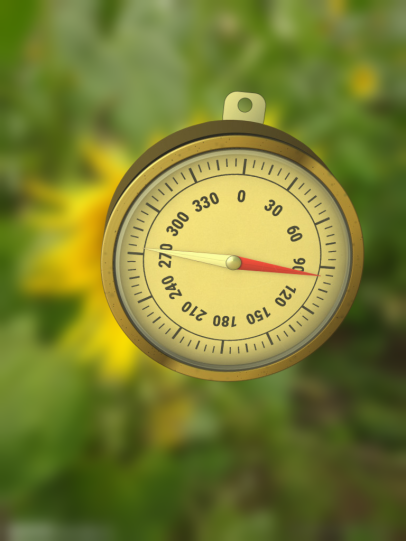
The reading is 95 (°)
